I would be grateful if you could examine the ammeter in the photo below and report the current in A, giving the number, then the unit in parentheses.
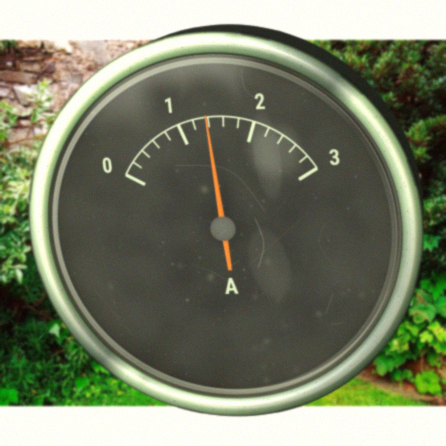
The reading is 1.4 (A)
